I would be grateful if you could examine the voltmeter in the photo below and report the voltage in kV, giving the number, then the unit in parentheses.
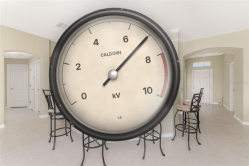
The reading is 7 (kV)
